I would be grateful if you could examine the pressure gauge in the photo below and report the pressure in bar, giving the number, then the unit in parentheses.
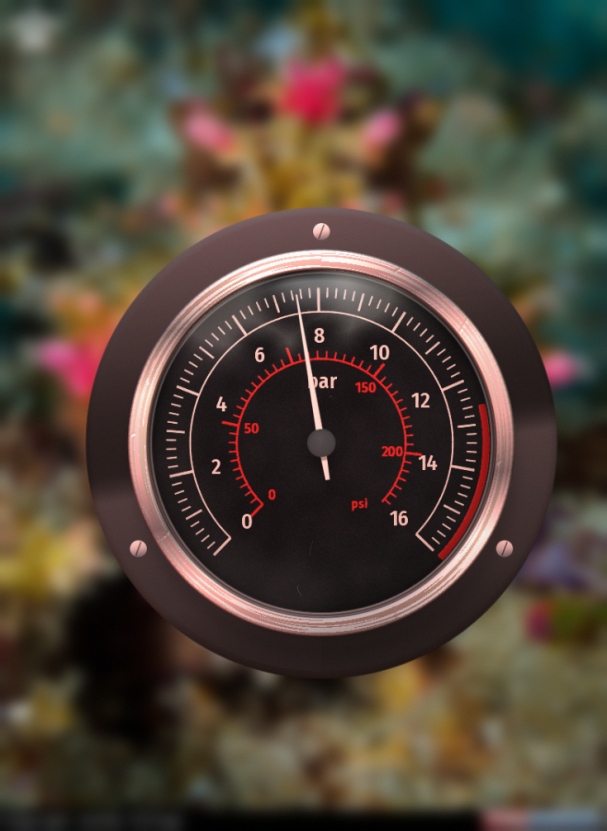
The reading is 7.5 (bar)
